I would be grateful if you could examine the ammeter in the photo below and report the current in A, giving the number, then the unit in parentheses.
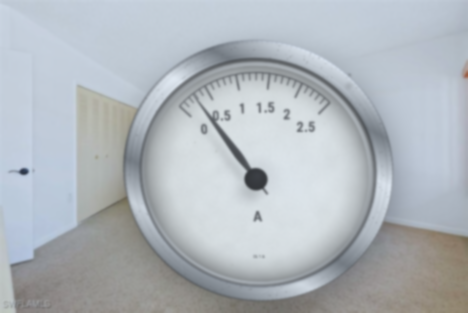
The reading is 0.3 (A)
